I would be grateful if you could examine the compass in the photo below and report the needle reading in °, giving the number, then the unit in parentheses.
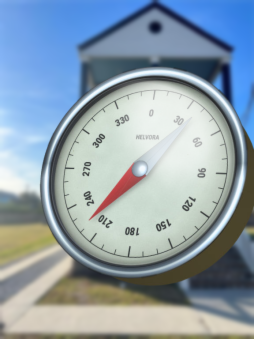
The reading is 220 (°)
